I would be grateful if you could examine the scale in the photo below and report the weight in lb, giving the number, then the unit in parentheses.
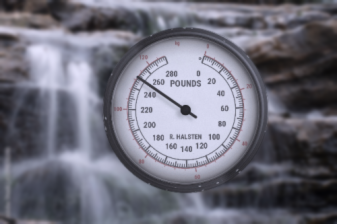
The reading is 250 (lb)
